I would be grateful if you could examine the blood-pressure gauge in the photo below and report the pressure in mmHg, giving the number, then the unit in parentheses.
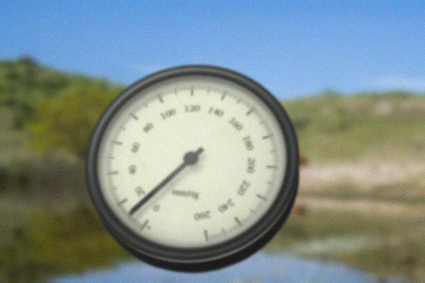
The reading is 10 (mmHg)
